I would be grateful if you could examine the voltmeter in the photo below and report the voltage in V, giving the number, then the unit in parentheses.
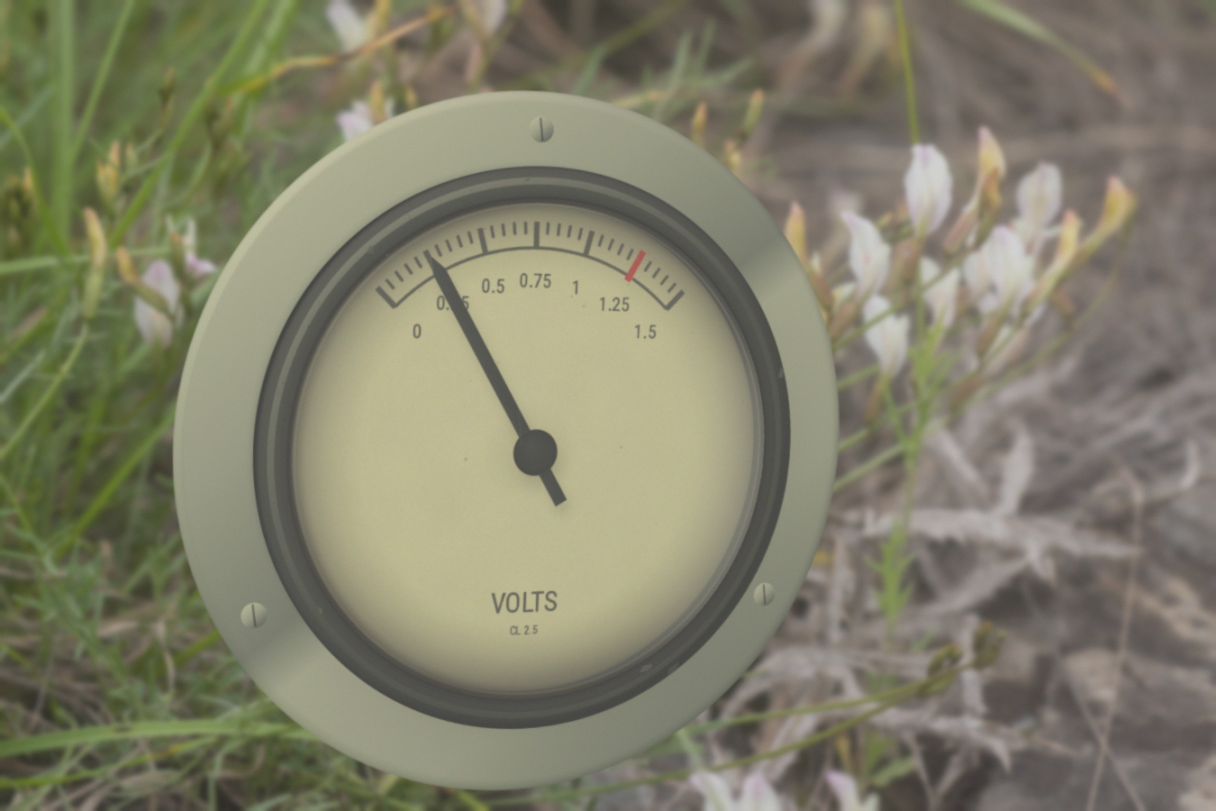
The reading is 0.25 (V)
